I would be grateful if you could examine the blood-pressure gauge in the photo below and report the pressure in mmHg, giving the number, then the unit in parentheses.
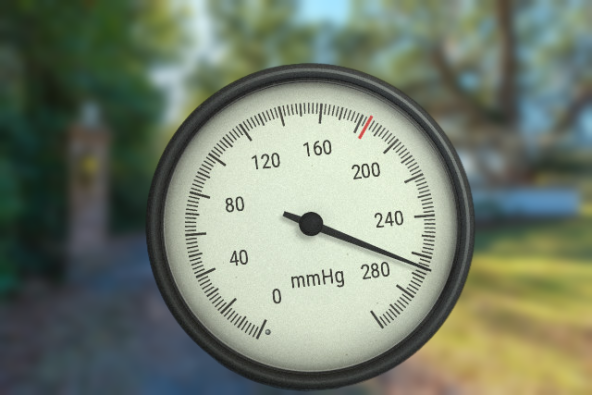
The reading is 266 (mmHg)
